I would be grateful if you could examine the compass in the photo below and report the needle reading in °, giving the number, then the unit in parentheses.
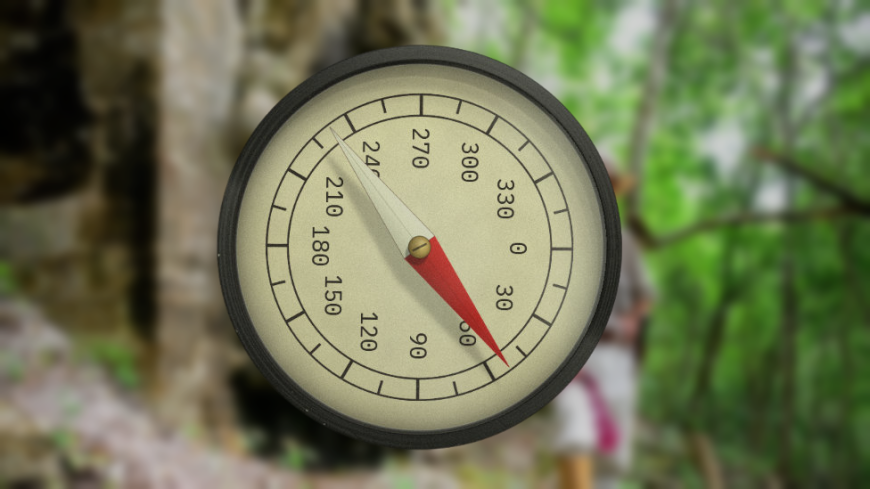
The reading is 52.5 (°)
